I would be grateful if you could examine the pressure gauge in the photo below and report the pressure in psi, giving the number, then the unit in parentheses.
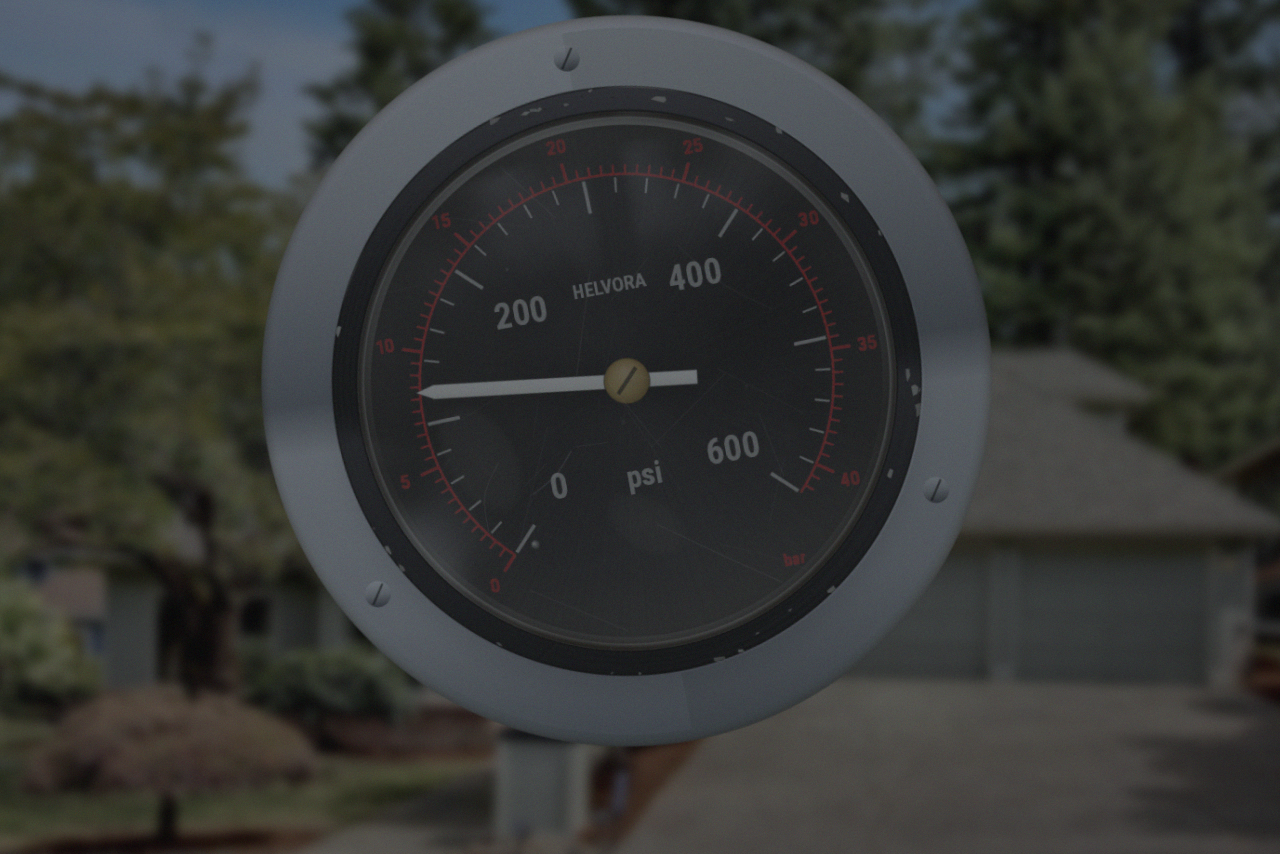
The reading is 120 (psi)
